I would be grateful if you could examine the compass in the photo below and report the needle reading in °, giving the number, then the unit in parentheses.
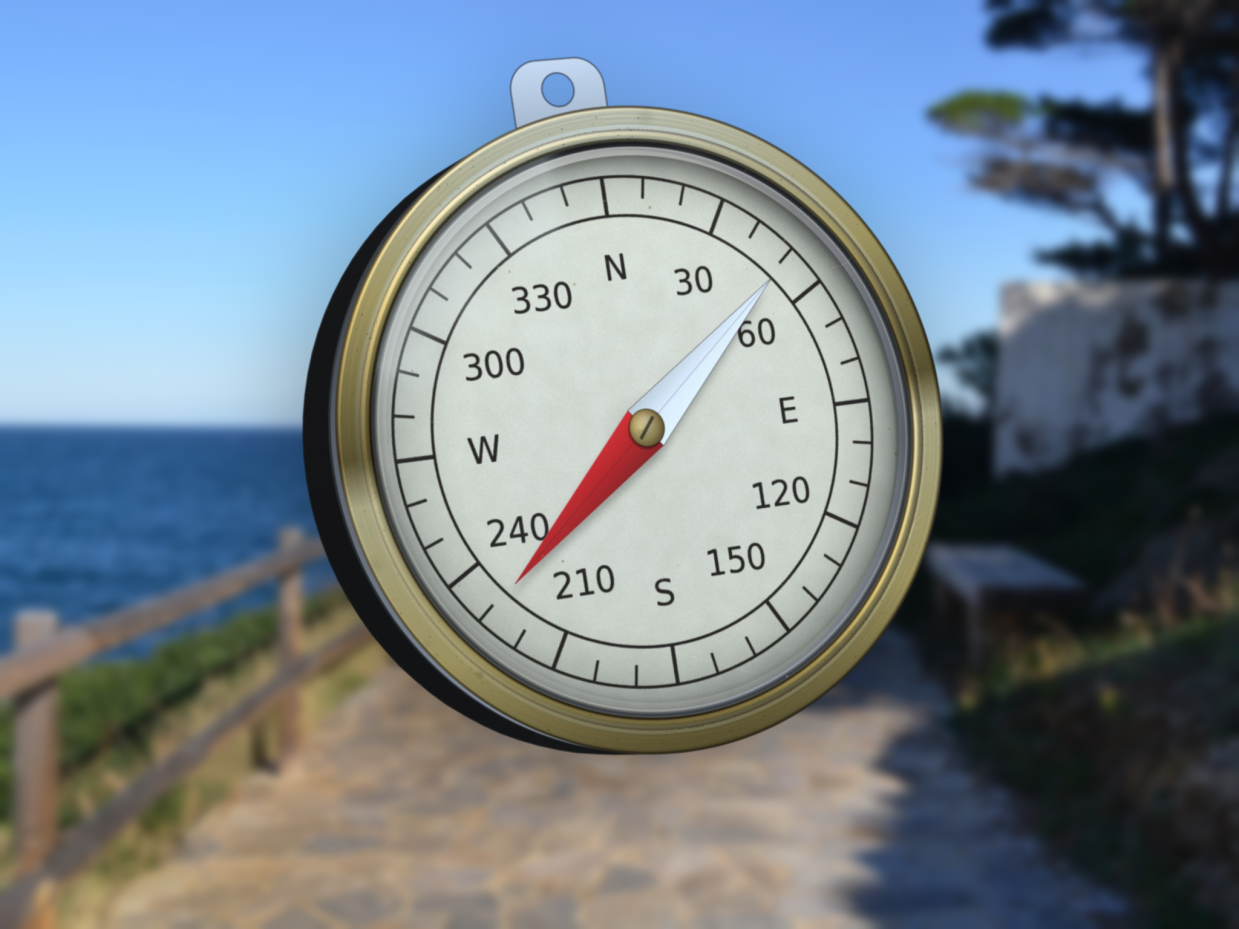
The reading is 230 (°)
